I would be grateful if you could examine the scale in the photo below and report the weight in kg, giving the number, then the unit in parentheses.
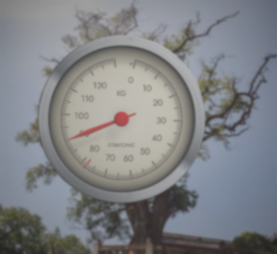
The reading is 90 (kg)
